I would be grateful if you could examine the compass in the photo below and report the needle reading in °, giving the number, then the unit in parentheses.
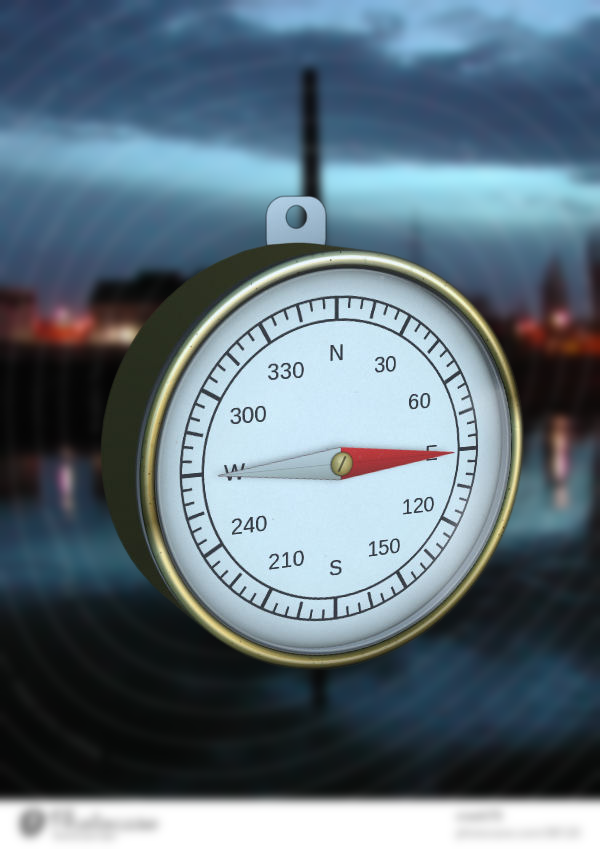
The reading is 90 (°)
